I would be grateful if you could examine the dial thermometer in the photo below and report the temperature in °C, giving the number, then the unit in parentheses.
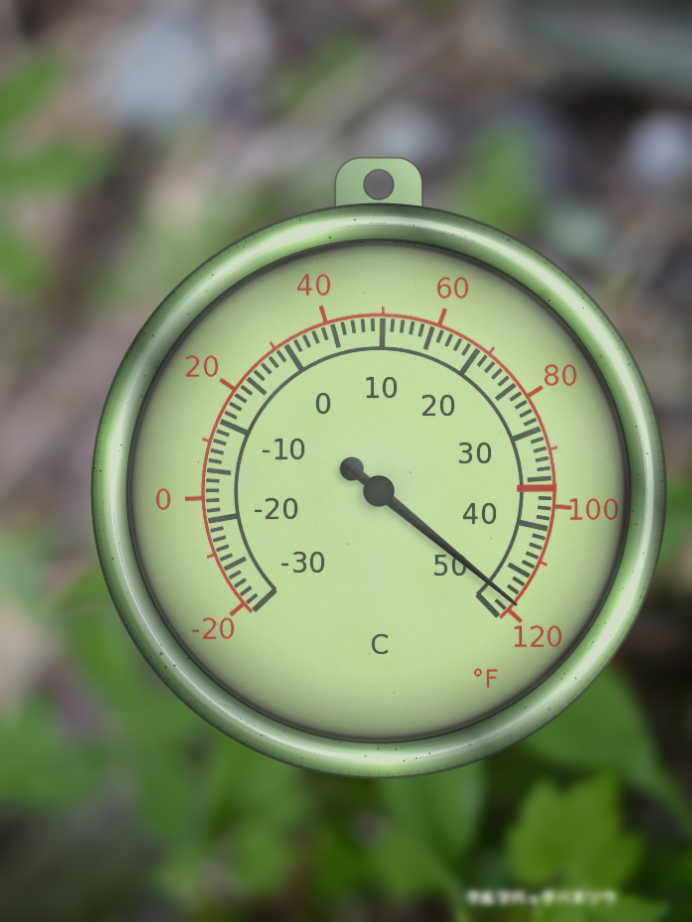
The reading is 48 (°C)
